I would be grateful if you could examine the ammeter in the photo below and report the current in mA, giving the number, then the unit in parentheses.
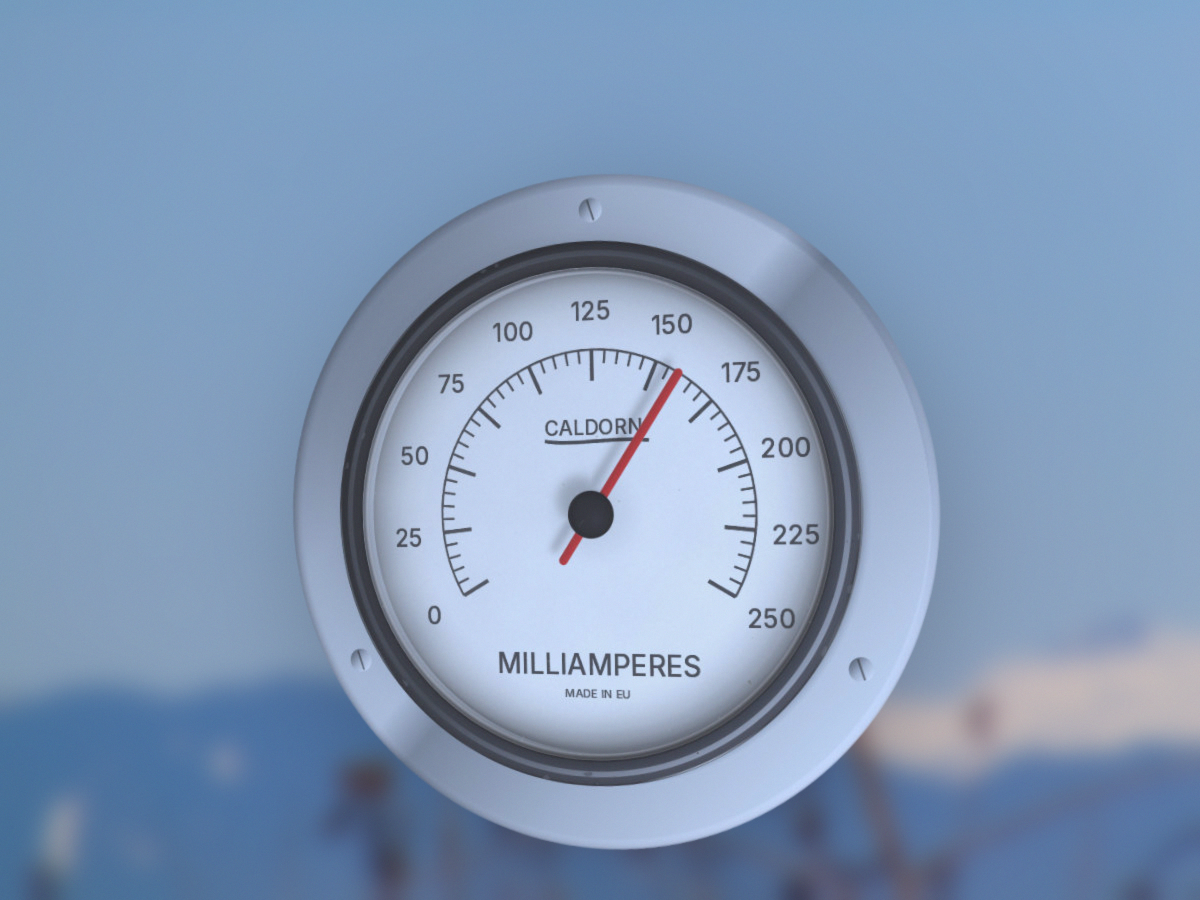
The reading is 160 (mA)
